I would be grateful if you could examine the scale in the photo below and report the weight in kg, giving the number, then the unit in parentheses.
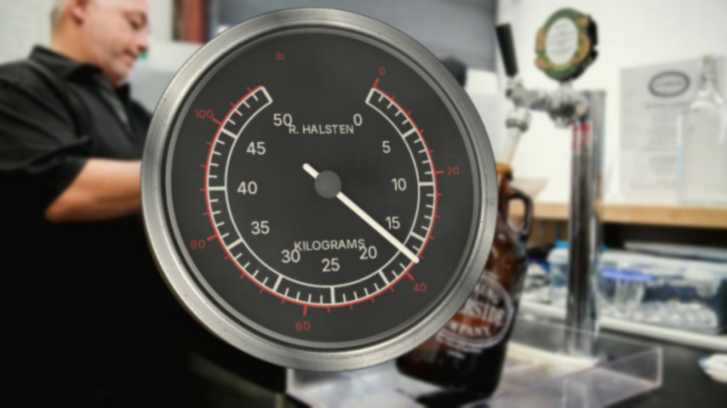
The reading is 17 (kg)
